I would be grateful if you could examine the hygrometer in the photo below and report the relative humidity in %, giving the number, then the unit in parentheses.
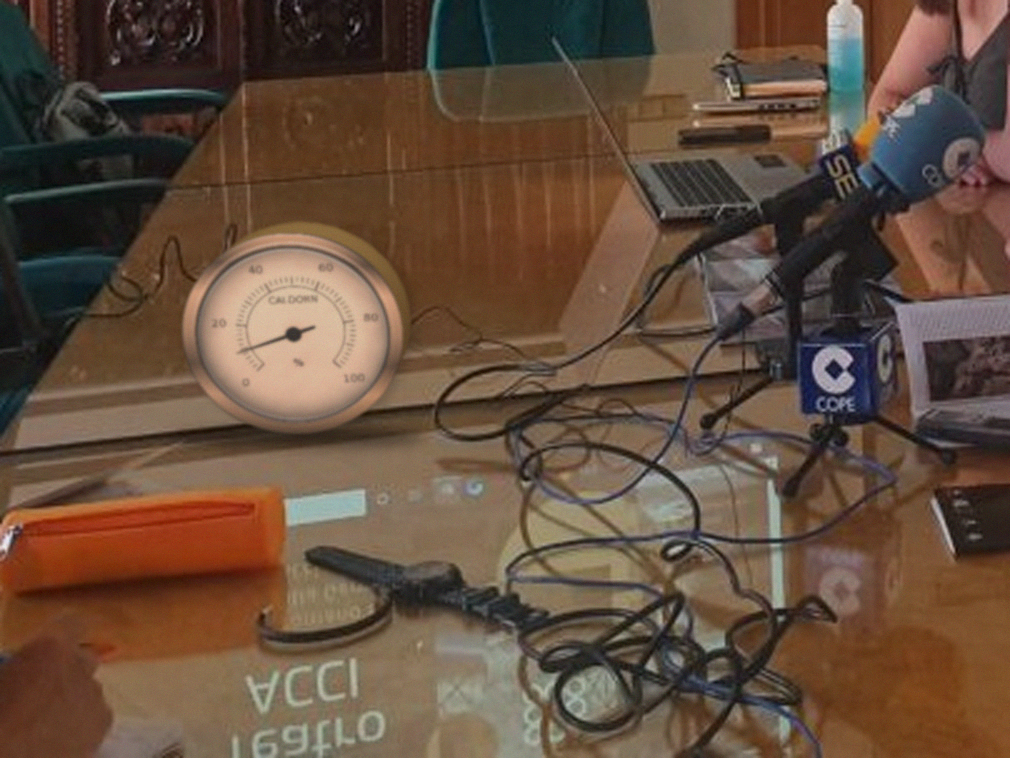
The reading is 10 (%)
